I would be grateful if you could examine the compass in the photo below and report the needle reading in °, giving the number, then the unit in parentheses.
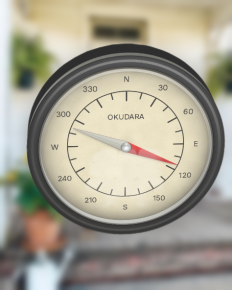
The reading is 112.5 (°)
